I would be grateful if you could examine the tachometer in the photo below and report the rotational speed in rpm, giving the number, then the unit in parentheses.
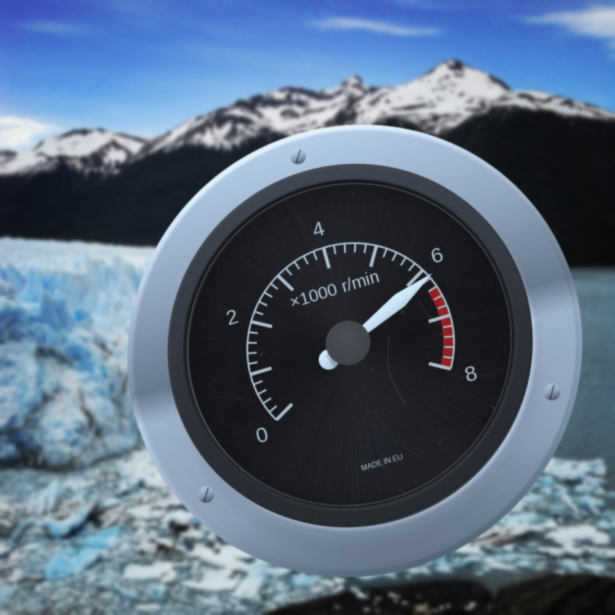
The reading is 6200 (rpm)
